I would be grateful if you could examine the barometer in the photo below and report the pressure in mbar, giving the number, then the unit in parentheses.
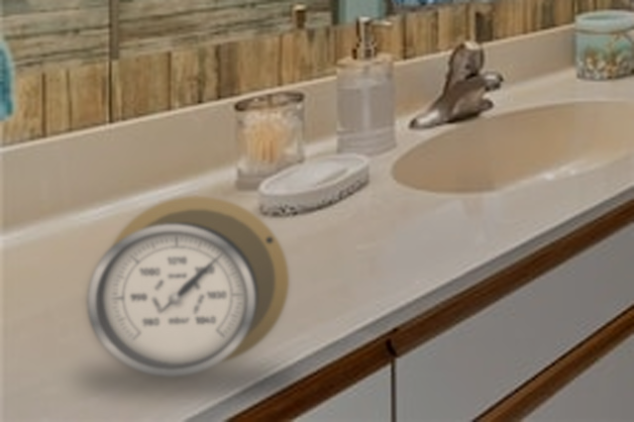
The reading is 1020 (mbar)
